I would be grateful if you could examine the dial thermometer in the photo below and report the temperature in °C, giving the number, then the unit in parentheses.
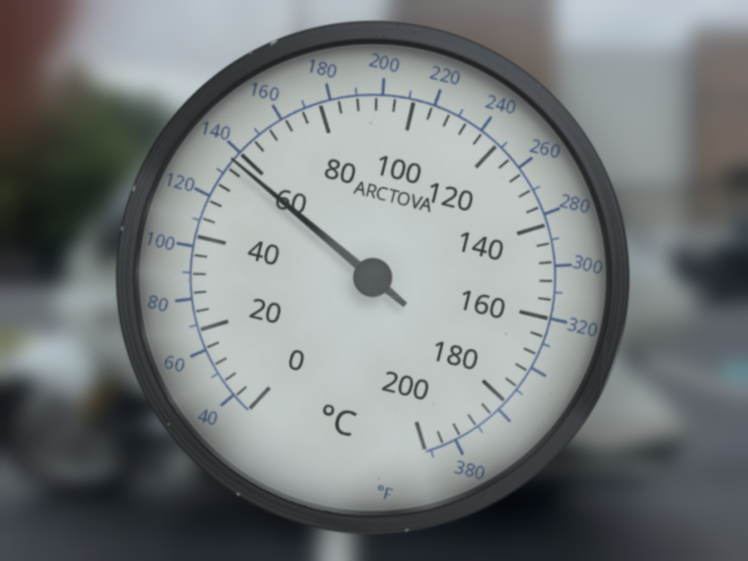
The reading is 58 (°C)
